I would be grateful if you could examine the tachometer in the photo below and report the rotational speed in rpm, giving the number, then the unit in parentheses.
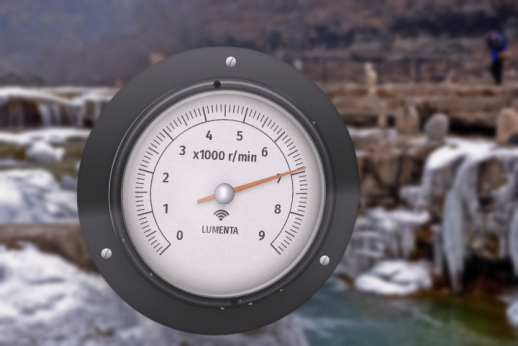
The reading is 6900 (rpm)
